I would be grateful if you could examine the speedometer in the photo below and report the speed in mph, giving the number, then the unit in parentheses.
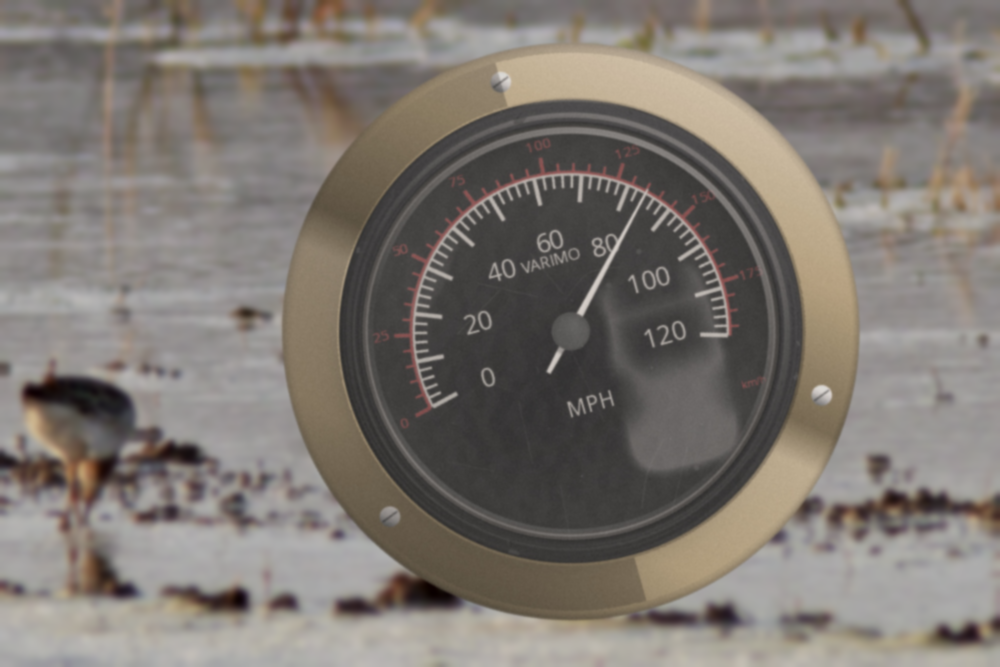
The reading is 84 (mph)
